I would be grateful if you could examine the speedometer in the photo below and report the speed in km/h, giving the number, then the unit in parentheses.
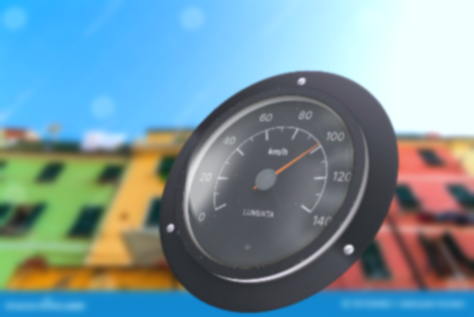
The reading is 100 (km/h)
